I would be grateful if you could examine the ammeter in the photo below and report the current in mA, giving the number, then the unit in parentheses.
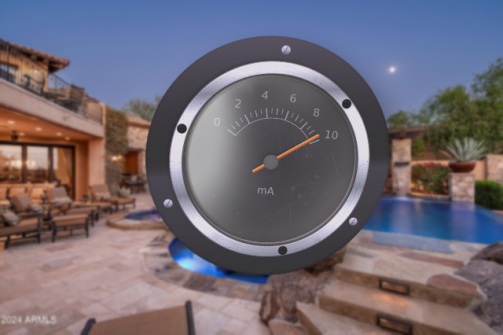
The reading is 9.5 (mA)
